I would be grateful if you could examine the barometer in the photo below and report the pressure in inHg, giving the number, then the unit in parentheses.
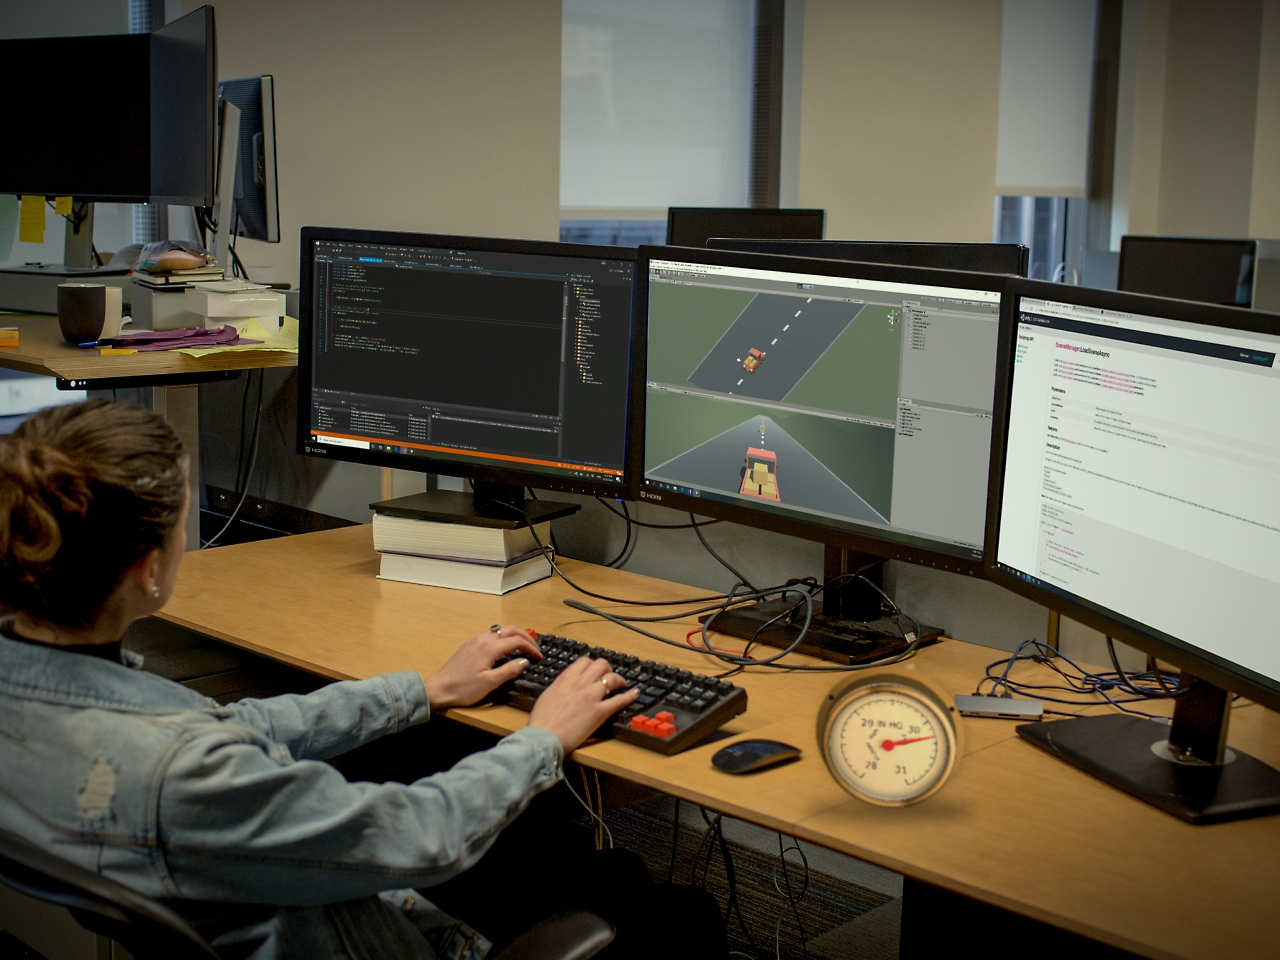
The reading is 30.2 (inHg)
